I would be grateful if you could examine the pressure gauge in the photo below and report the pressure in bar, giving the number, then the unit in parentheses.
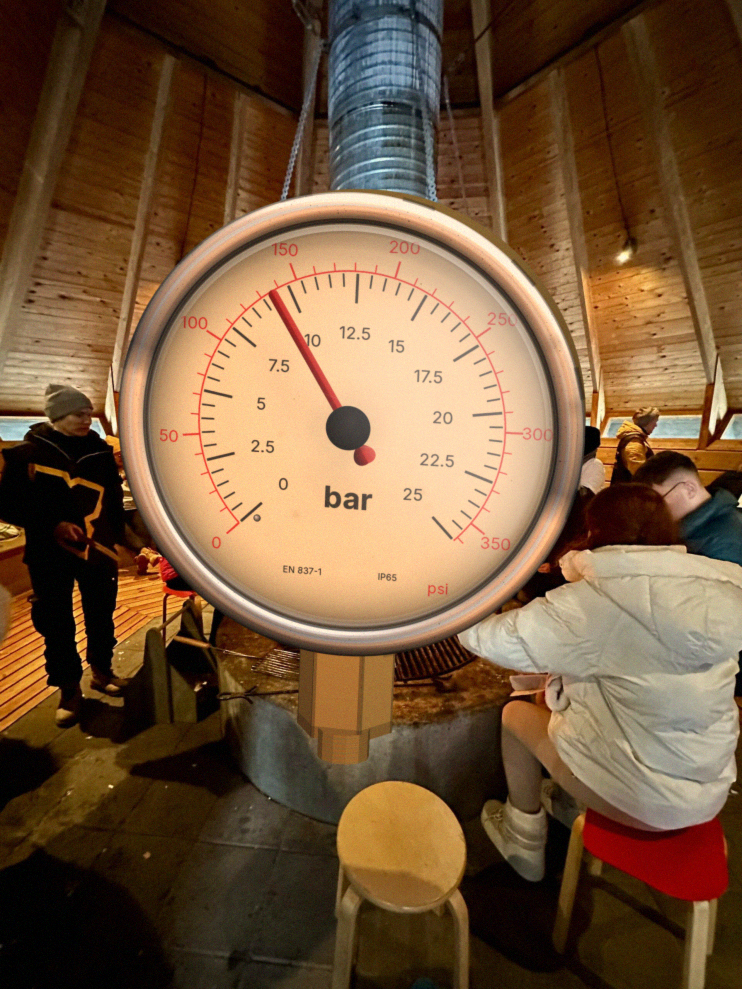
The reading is 9.5 (bar)
